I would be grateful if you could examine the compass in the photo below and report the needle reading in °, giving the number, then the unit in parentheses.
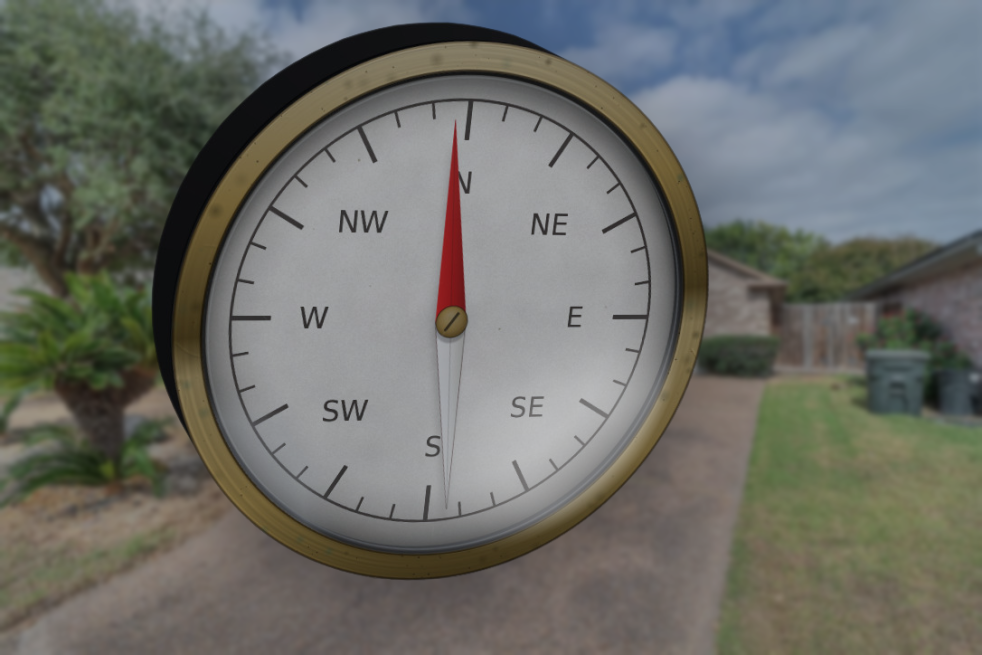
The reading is 355 (°)
